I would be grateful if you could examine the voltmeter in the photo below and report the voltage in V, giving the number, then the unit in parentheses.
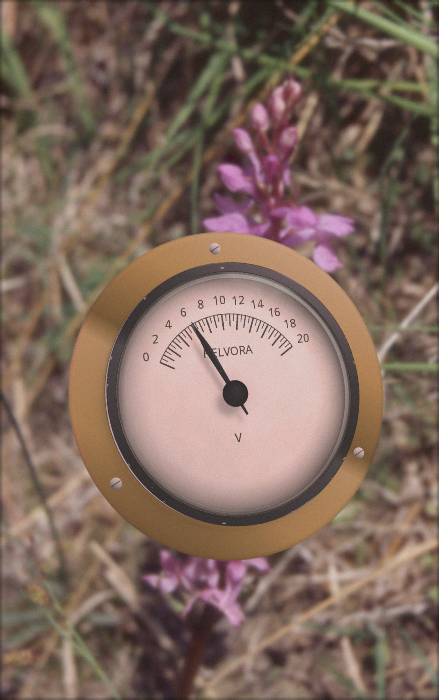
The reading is 6 (V)
